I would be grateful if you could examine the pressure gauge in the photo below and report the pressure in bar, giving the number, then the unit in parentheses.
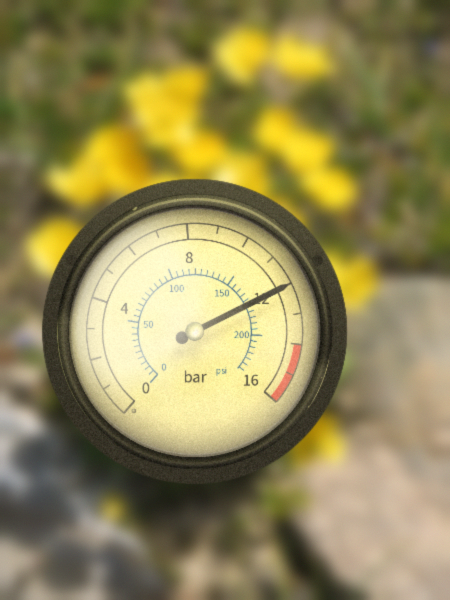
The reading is 12 (bar)
